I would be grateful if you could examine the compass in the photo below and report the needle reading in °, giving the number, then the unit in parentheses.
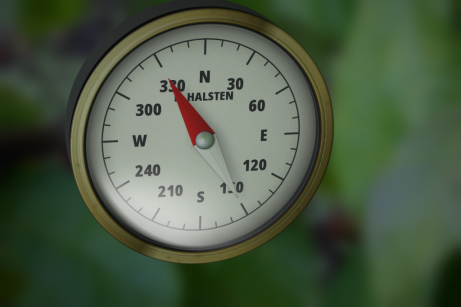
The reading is 330 (°)
